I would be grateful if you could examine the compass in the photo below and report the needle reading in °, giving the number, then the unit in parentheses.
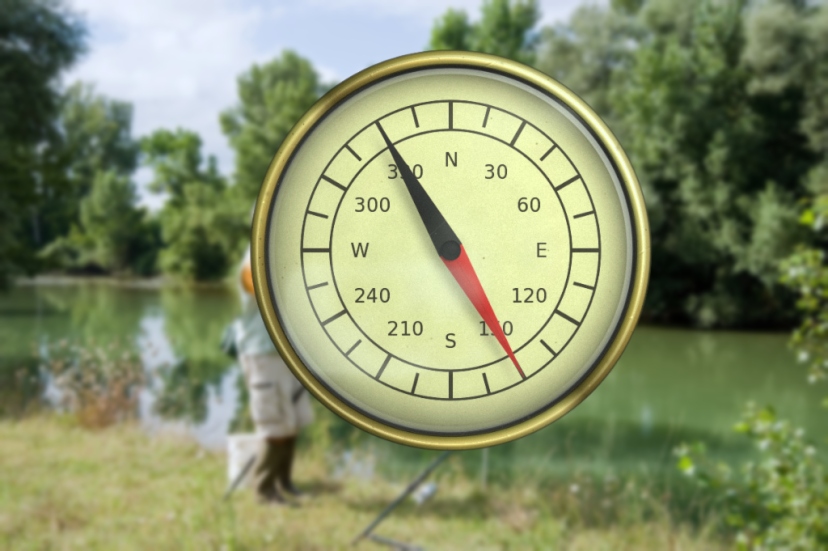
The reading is 150 (°)
